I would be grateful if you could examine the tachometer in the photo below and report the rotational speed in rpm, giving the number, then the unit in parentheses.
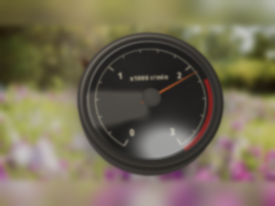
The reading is 2100 (rpm)
